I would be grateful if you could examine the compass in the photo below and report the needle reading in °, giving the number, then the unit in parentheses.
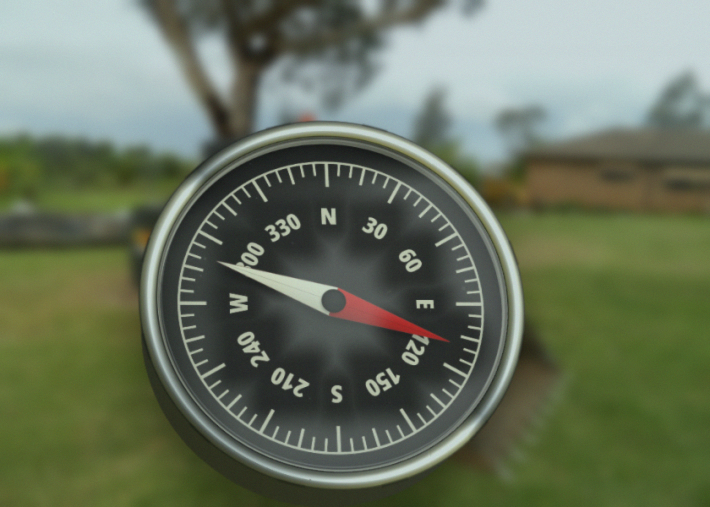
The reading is 110 (°)
